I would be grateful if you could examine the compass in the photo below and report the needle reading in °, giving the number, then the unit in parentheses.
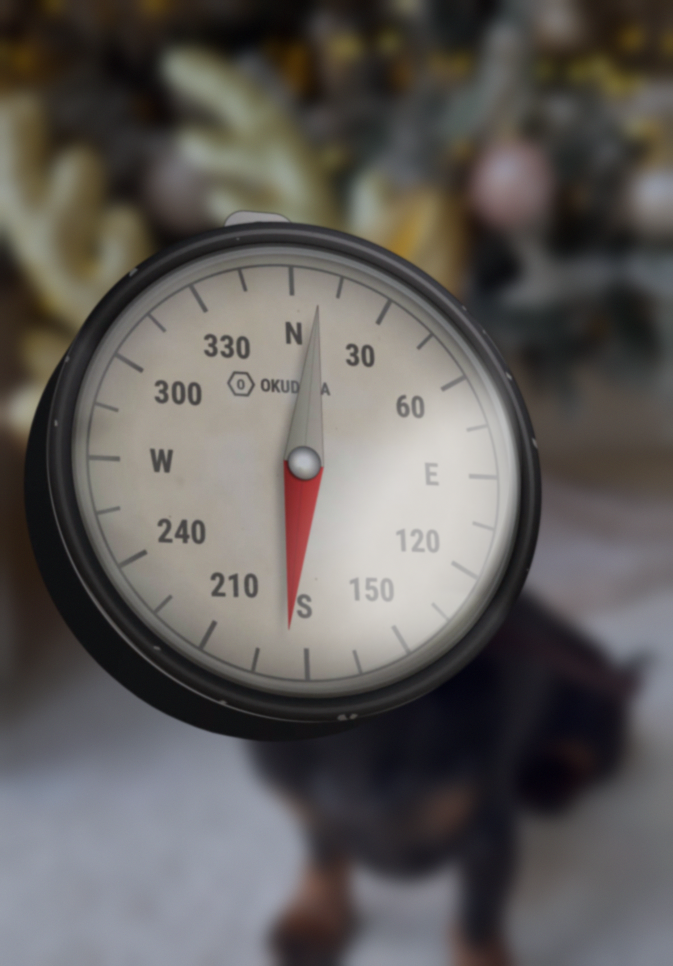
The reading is 187.5 (°)
